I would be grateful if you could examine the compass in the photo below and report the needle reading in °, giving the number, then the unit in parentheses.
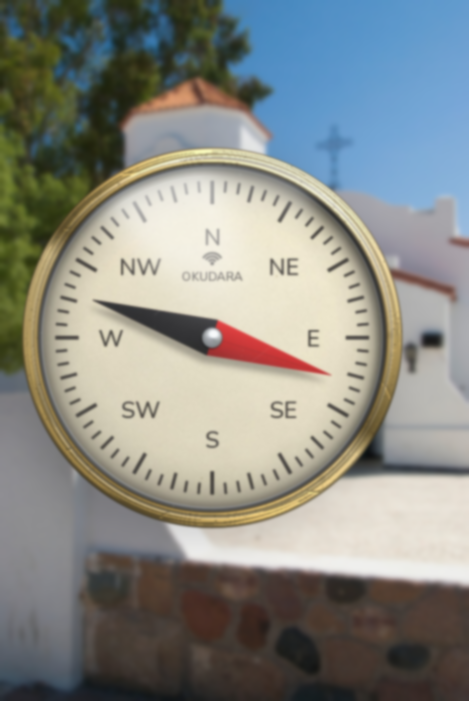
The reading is 107.5 (°)
